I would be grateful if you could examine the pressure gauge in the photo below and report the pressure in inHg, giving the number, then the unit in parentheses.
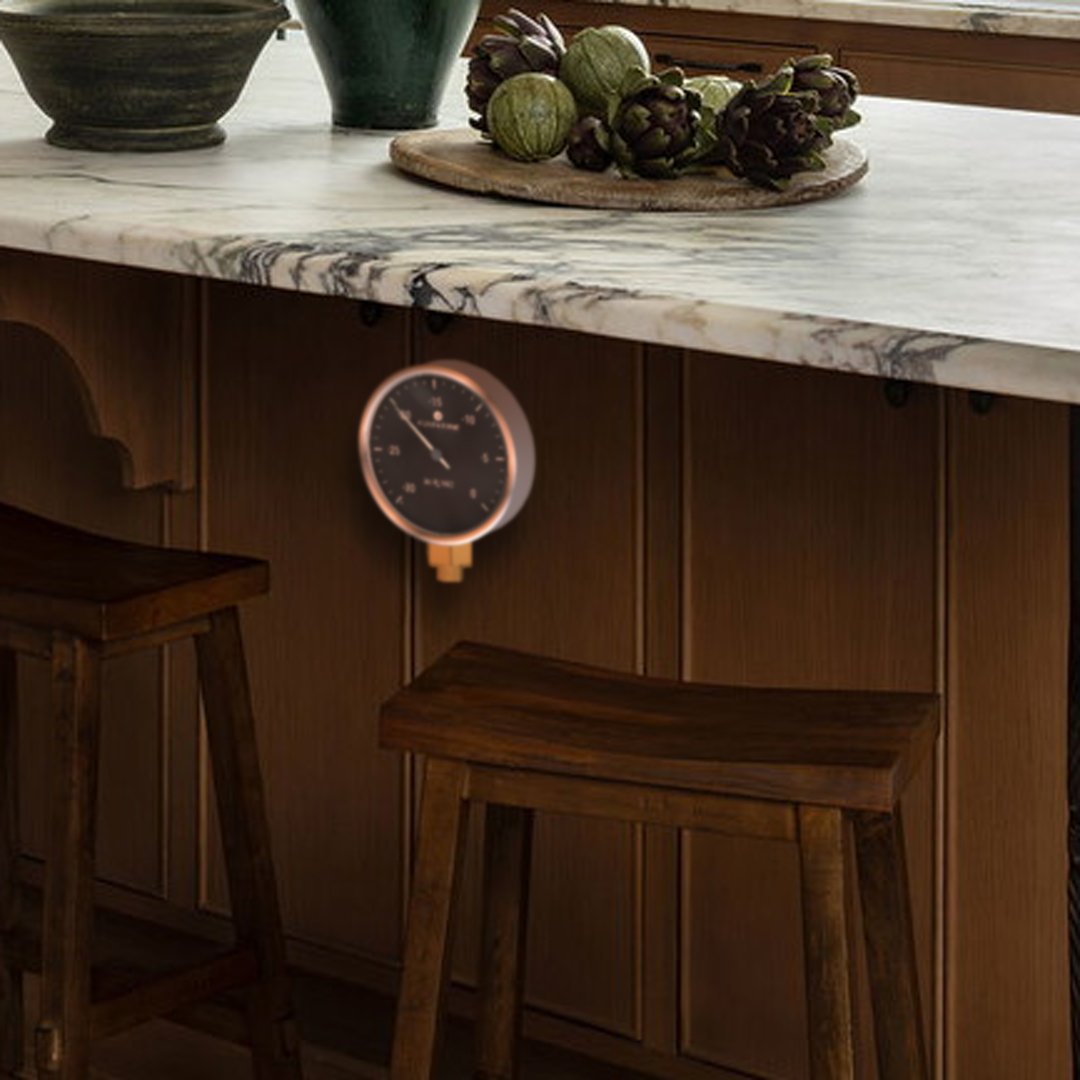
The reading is -20 (inHg)
